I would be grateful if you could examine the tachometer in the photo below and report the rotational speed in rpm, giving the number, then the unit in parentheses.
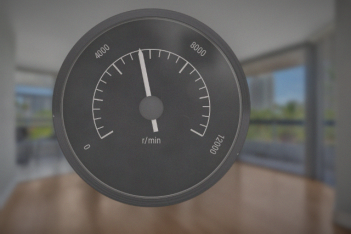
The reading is 5500 (rpm)
